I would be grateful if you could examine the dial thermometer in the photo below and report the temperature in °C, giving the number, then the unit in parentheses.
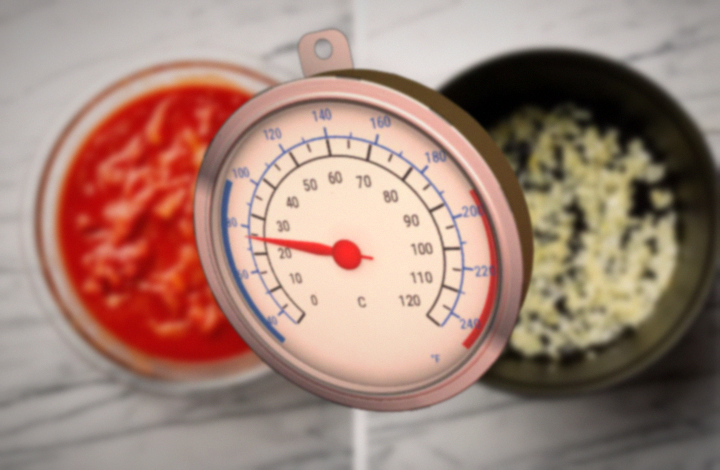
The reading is 25 (°C)
